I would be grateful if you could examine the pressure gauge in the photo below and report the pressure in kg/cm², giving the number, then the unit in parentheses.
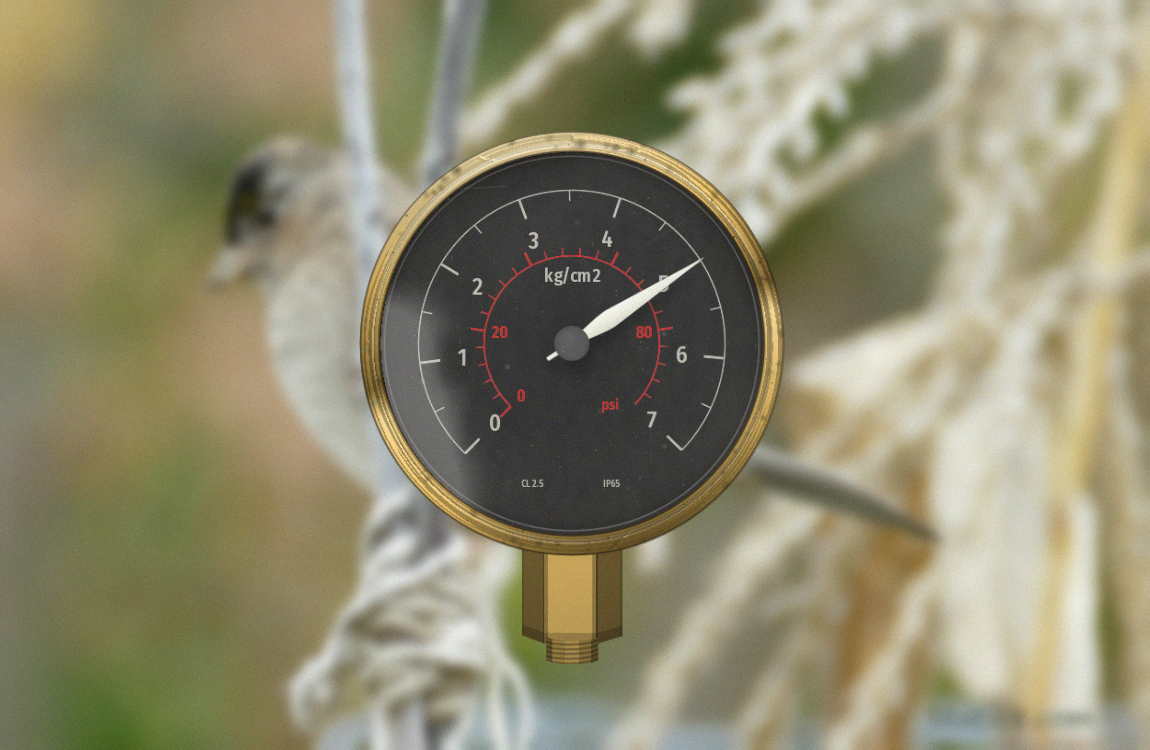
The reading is 5 (kg/cm²)
